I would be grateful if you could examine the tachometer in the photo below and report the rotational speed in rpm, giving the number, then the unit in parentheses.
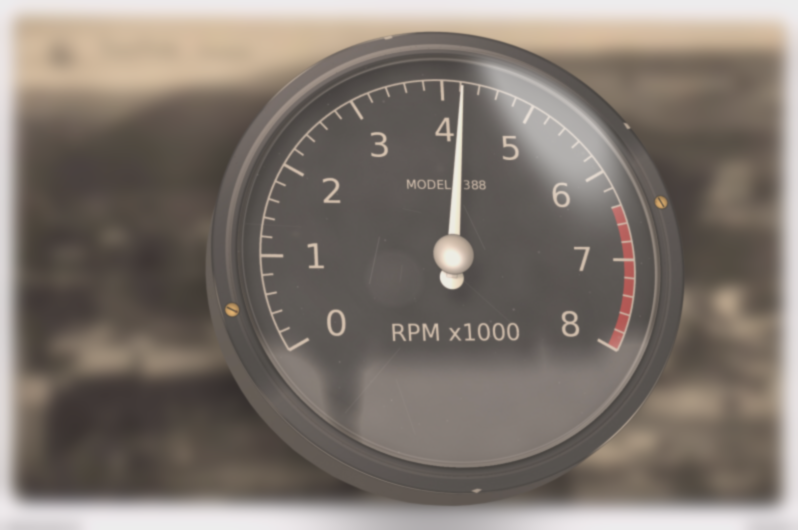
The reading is 4200 (rpm)
